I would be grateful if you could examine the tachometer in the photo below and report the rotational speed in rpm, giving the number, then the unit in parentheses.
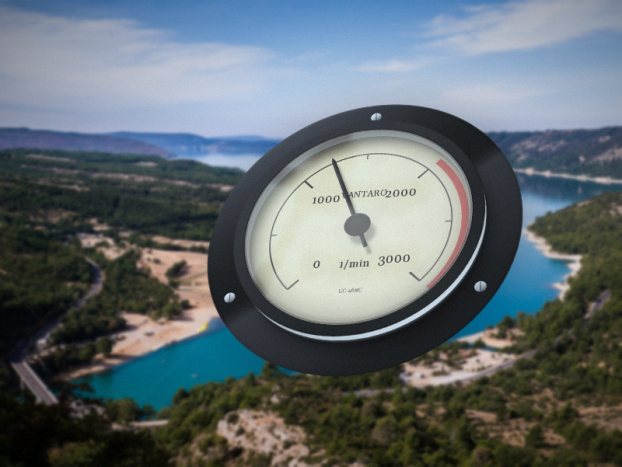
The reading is 1250 (rpm)
